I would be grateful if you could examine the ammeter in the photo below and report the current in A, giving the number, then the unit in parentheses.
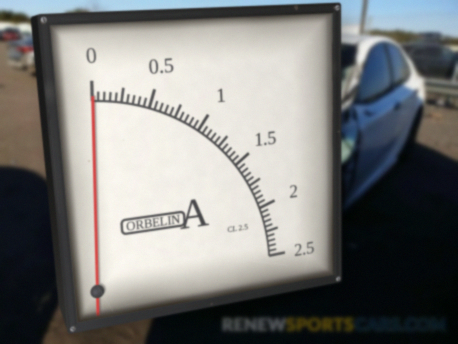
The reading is 0 (A)
